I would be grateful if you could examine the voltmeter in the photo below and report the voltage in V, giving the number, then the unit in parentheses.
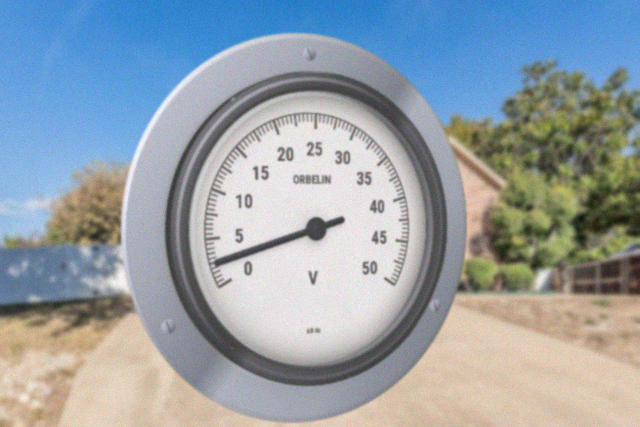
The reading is 2.5 (V)
